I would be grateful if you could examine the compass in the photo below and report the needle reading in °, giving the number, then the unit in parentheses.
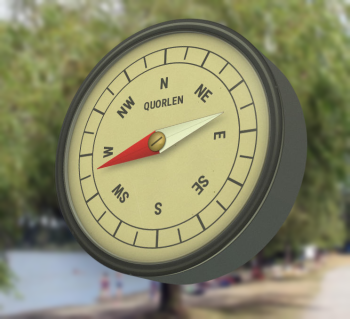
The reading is 255 (°)
